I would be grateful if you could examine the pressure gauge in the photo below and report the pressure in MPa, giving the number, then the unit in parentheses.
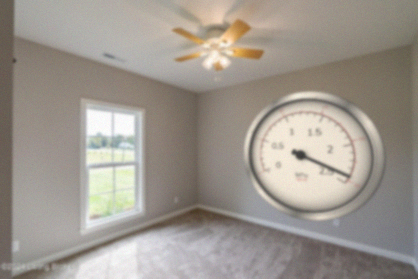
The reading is 2.4 (MPa)
